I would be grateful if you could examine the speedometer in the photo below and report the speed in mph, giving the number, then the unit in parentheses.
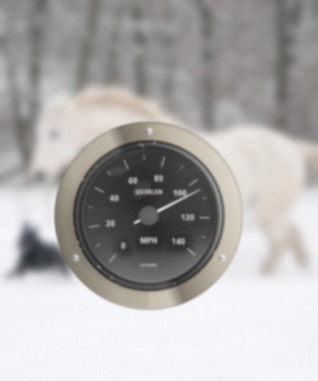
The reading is 105 (mph)
